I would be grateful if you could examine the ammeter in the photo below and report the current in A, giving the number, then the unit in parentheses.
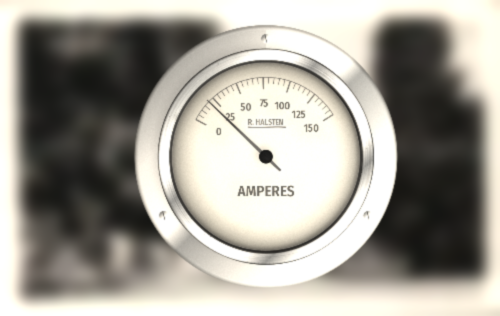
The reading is 20 (A)
